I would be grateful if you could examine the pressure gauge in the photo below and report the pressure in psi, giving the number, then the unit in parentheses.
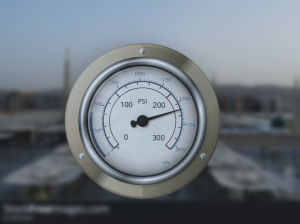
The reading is 230 (psi)
